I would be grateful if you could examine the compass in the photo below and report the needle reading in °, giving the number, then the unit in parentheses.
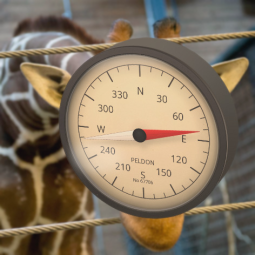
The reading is 80 (°)
